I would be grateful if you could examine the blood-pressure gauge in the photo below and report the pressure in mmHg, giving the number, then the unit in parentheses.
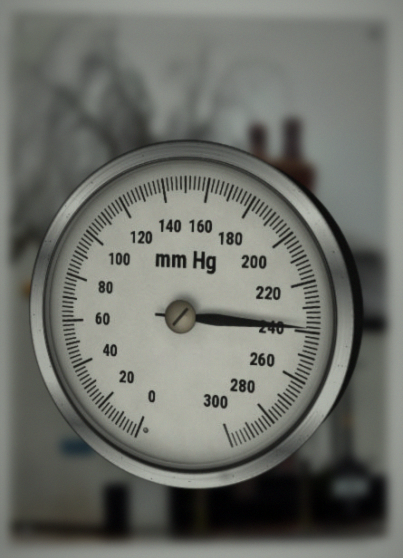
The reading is 238 (mmHg)
